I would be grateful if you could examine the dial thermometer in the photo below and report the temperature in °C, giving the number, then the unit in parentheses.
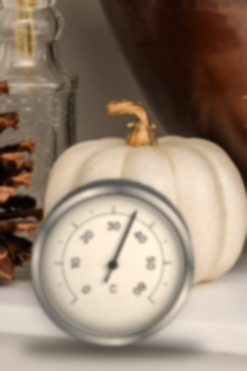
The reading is 35 (°C)
